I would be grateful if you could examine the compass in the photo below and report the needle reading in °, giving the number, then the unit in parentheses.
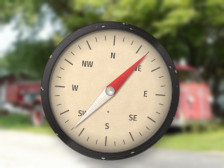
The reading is 40 (°)
